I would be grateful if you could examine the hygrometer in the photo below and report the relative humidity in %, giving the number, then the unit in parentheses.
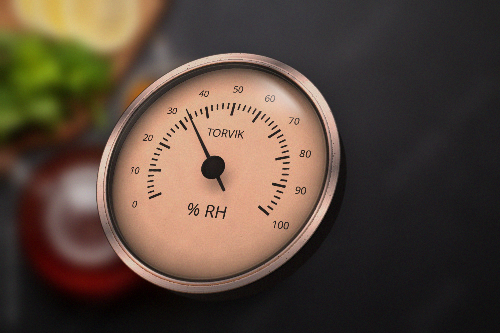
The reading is 34 (%)
